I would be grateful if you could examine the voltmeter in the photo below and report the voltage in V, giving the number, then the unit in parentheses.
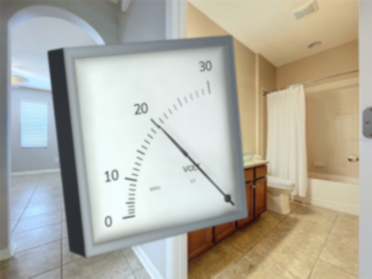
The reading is 20 (V)
